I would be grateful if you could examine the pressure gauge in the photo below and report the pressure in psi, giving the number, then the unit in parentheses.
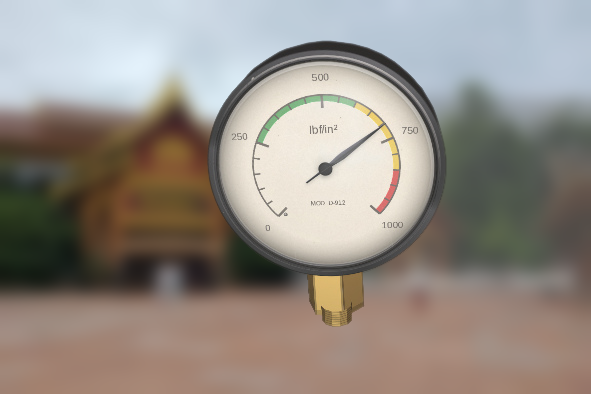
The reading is 700 (psi)
